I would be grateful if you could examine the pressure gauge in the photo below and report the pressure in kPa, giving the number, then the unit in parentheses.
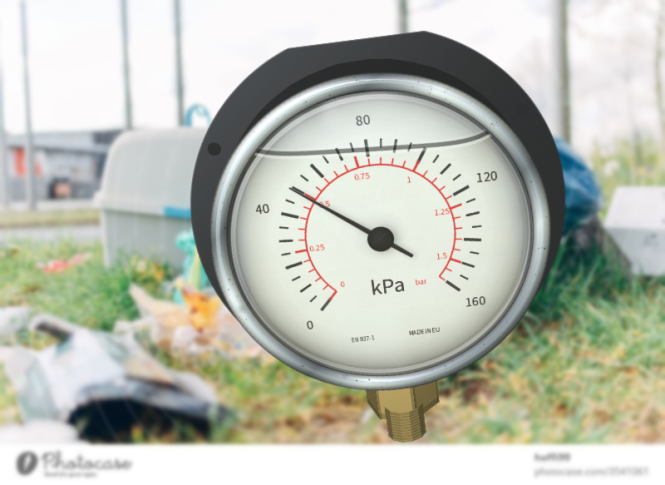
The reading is 50 (kPa)
